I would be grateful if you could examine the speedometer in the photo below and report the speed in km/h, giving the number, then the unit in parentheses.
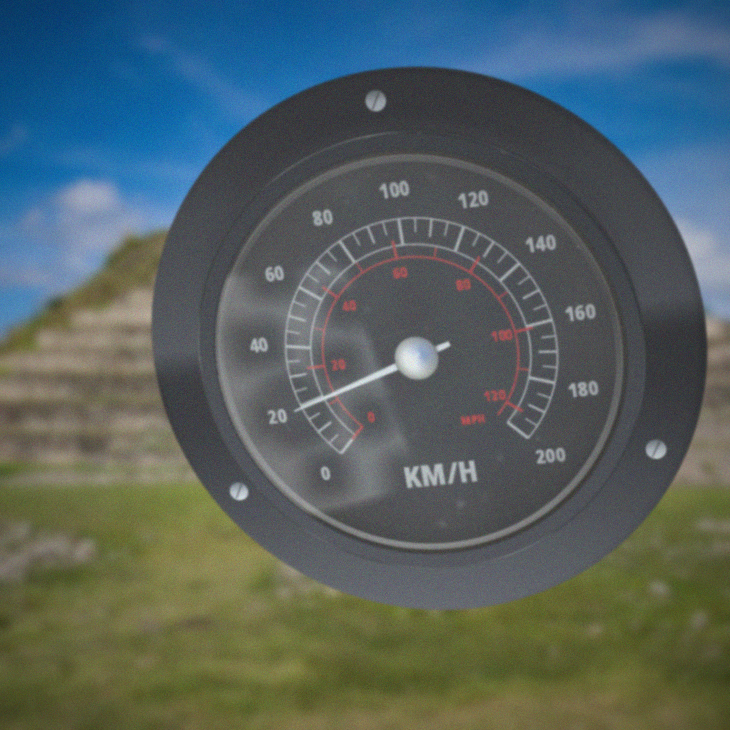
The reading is 20 (km/h)
